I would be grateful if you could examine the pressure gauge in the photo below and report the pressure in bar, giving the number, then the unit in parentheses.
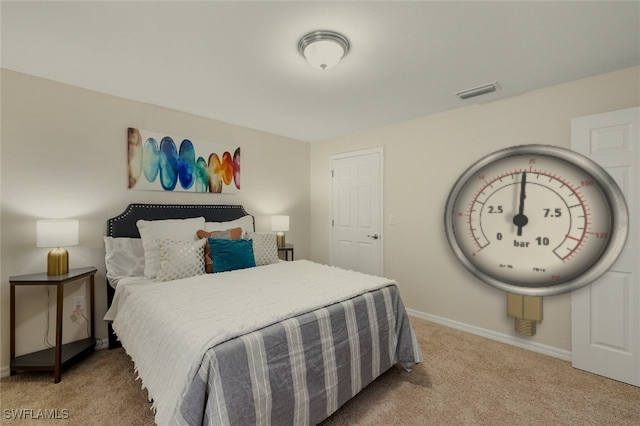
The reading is 5 (bar)
